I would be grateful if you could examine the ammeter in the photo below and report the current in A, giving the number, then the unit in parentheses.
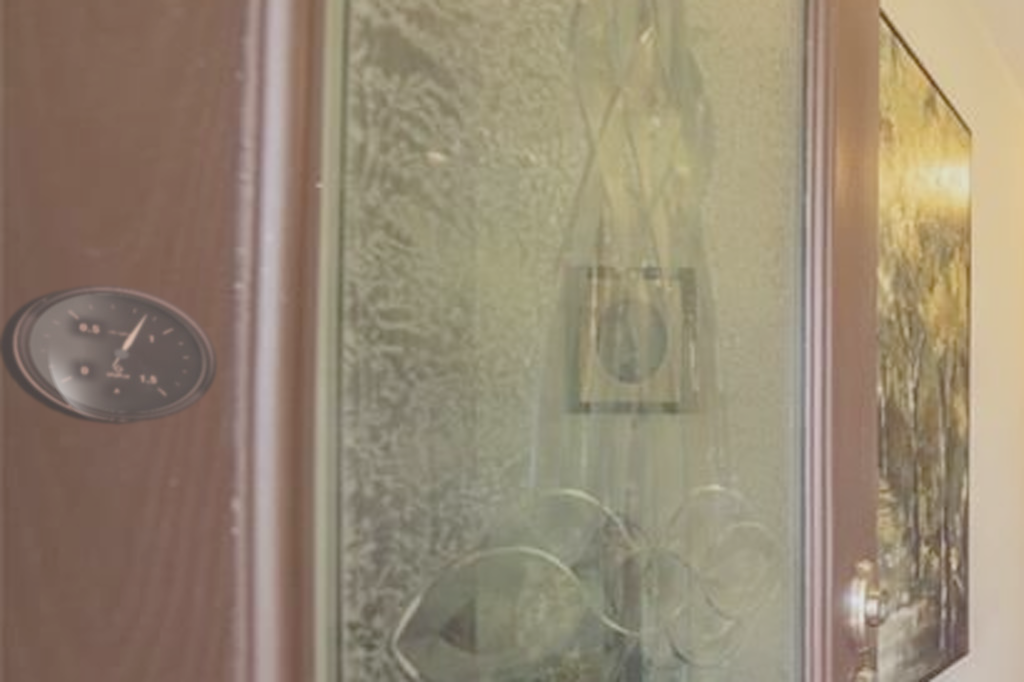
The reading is 0.85 (A)
